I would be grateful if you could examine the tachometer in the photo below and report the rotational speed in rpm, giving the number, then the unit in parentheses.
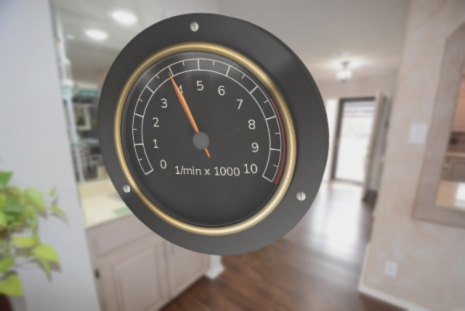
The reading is 4000 (rpm)
